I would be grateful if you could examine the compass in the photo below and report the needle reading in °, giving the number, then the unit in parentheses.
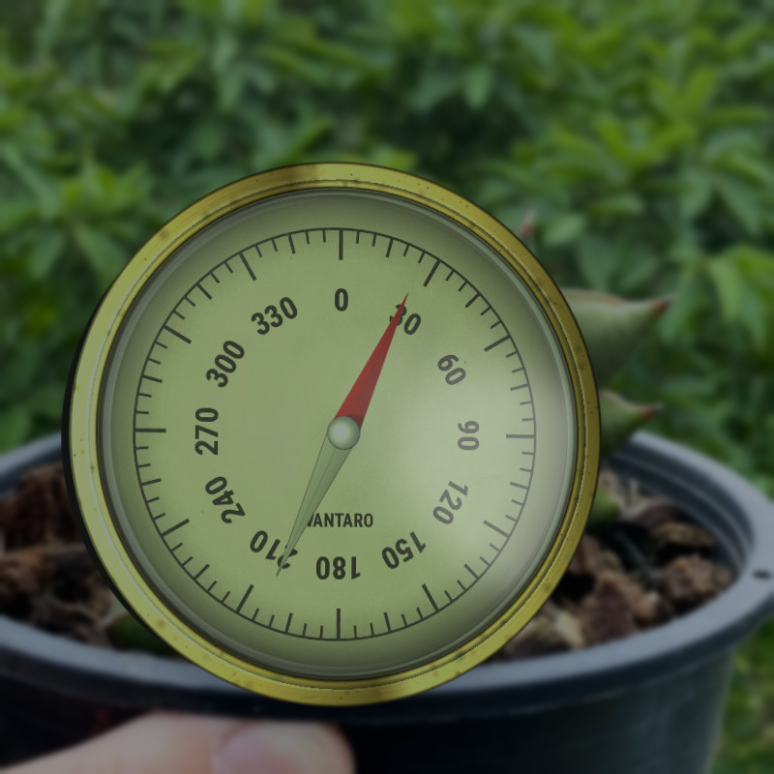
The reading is 25 (°)
